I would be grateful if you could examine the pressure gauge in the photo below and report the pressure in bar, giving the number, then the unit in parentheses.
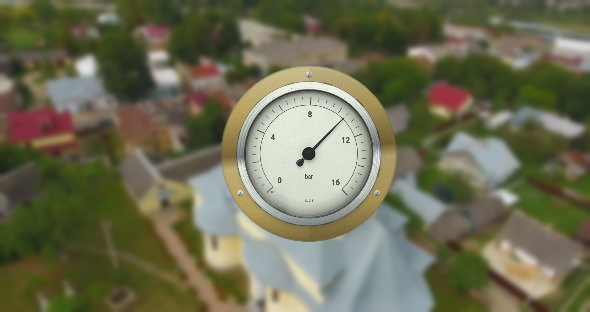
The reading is 10.5 (bar)
